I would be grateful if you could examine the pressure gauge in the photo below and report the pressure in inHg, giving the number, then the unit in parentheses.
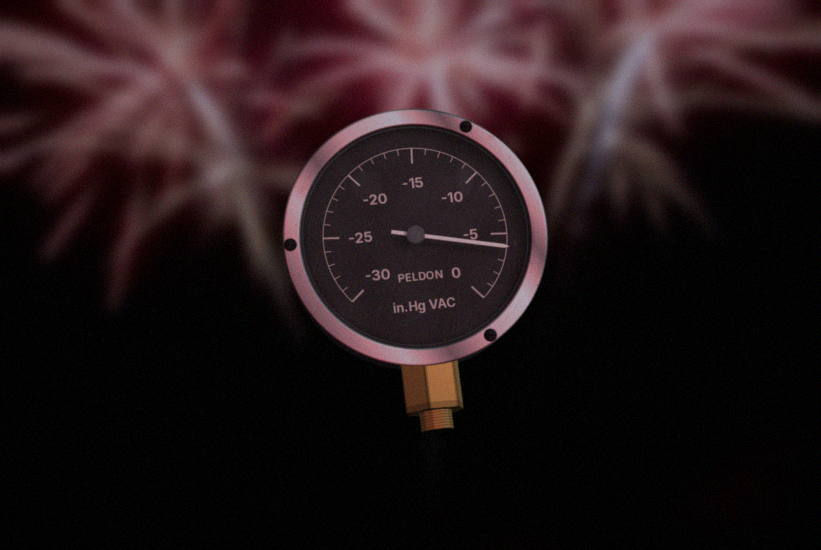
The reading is -4 (inHg)
